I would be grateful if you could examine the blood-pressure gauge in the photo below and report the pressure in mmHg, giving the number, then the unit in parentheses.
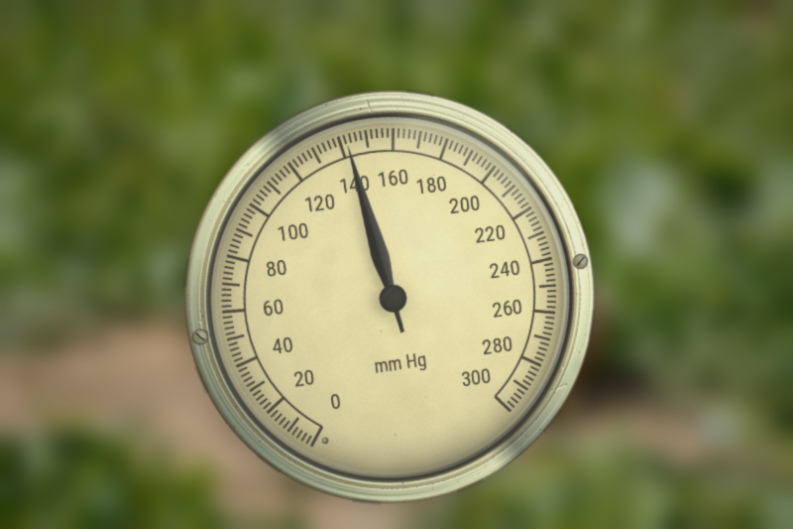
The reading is 142 (mmHg)
